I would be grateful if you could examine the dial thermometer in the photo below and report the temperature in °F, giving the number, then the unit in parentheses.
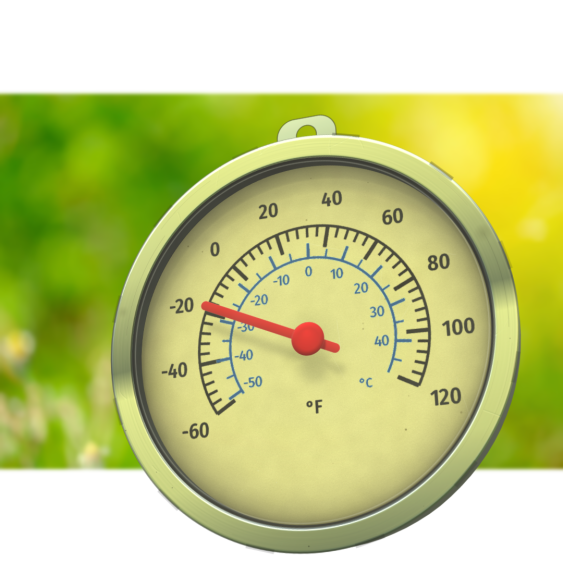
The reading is -18 (°F)
